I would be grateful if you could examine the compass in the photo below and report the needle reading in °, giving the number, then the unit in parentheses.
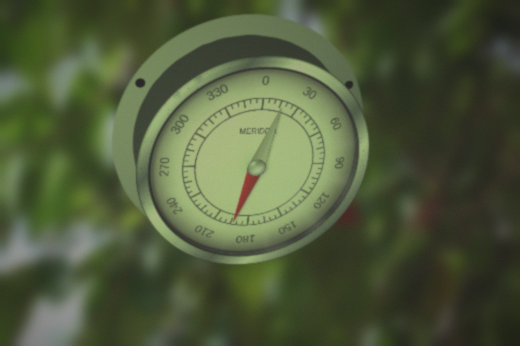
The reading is 195 (°)
